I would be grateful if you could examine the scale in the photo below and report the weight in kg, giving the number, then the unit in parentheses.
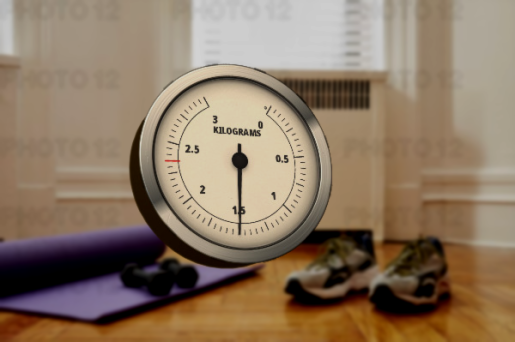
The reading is 1.5 (kg)
